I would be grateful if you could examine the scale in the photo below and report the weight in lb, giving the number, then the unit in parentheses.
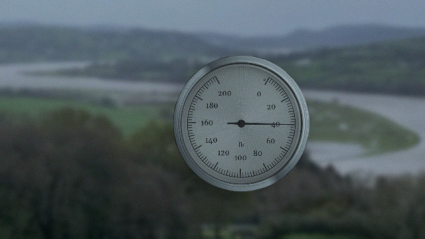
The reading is 40 (lb)
